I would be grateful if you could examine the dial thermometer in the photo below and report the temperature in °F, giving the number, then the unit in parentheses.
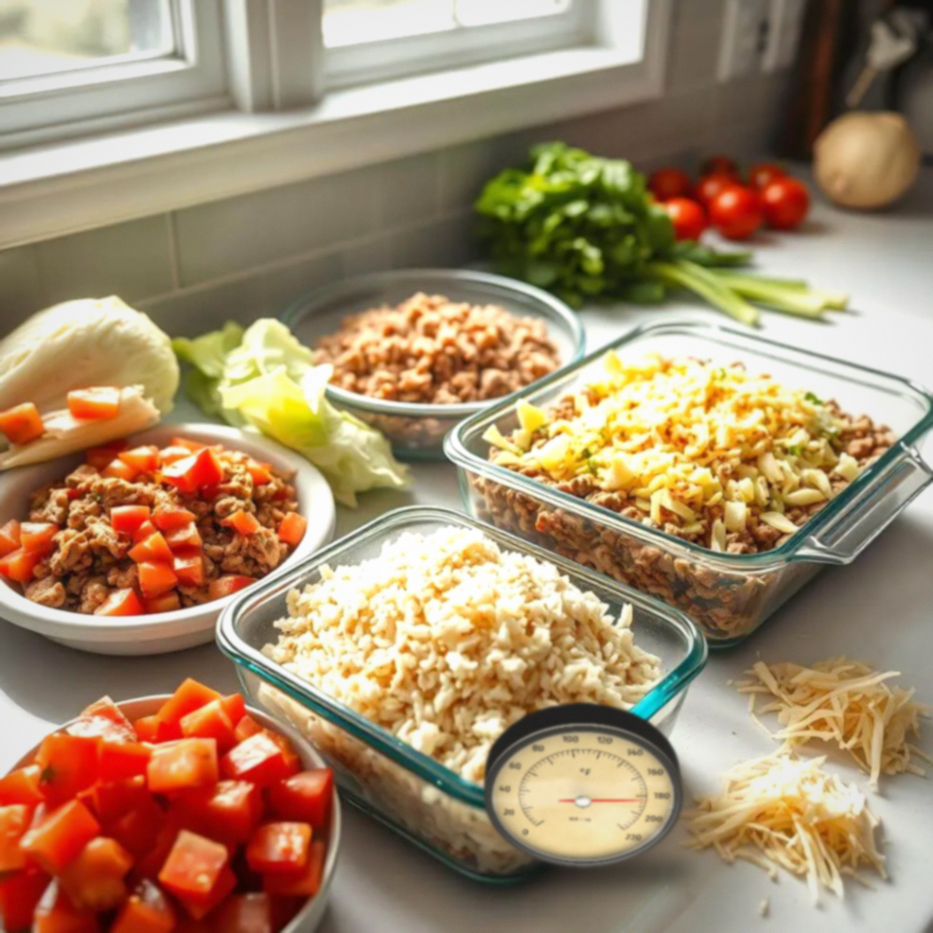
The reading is 180 (°F)
